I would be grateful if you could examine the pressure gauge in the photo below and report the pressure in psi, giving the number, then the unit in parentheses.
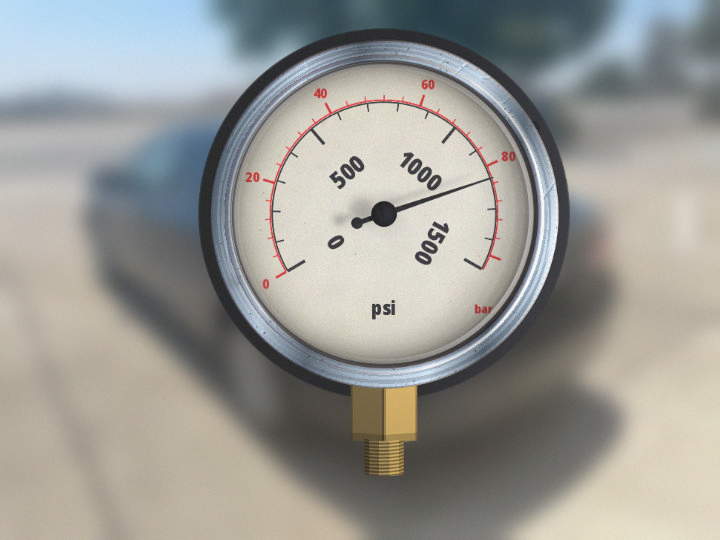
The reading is 1200 (psi)
